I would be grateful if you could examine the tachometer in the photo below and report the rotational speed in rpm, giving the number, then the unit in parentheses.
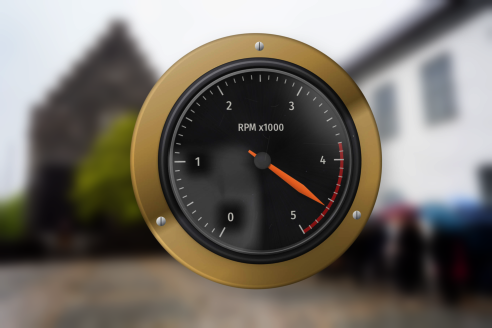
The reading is 4600 (rpm)
